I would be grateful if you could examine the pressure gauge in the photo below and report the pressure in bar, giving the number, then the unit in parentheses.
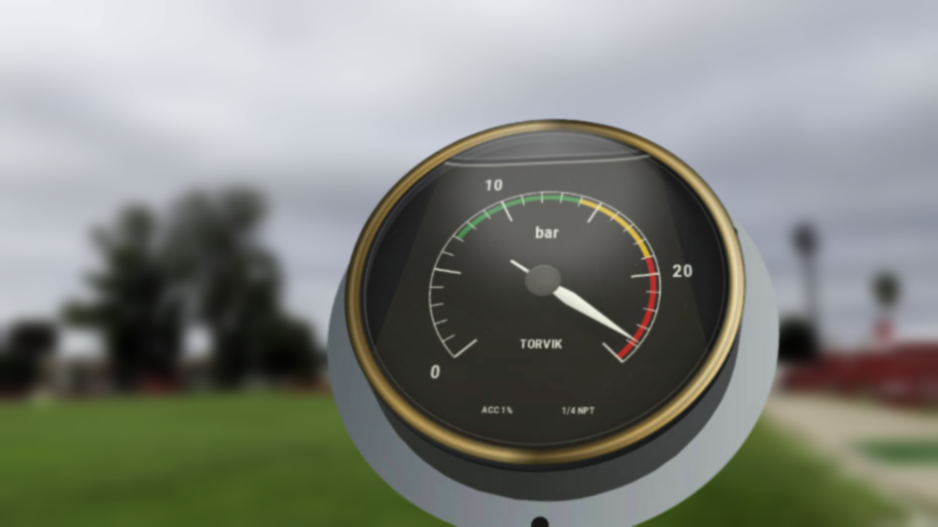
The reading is 24 (bar)
